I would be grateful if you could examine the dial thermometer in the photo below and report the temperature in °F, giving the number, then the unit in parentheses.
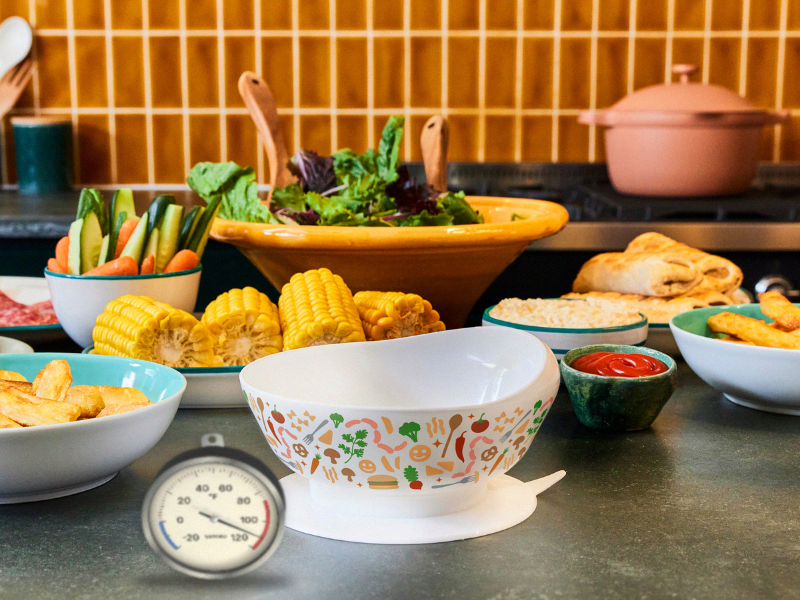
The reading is 110 (°F)
